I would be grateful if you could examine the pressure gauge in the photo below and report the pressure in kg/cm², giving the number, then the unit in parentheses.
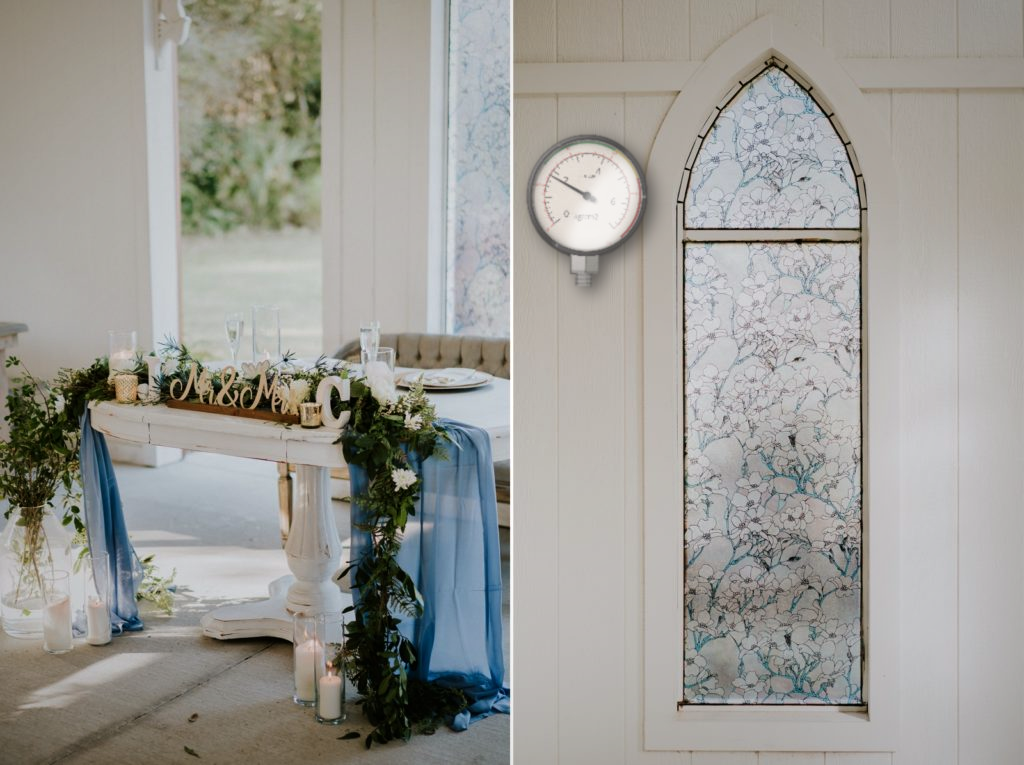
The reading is 1.8 (kg/cm²)
